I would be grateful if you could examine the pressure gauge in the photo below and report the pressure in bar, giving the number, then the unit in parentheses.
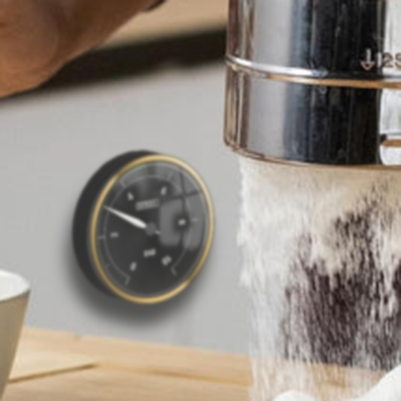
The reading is 3 (bar)
